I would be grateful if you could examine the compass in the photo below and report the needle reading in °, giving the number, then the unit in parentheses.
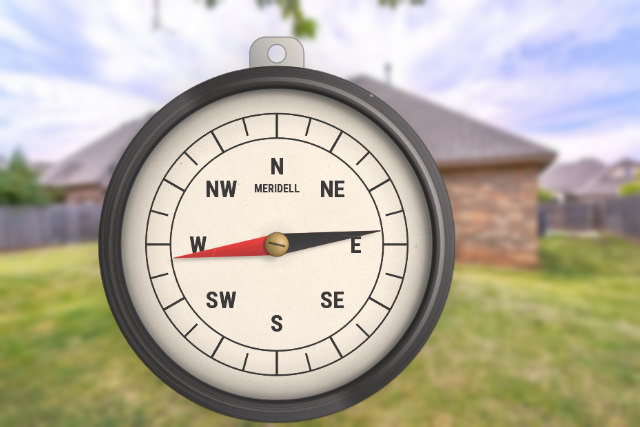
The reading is 262.5 (°)
